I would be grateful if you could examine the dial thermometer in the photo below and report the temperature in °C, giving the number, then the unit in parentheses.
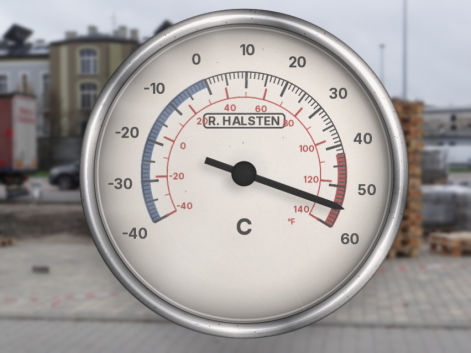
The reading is 55 (°C)
